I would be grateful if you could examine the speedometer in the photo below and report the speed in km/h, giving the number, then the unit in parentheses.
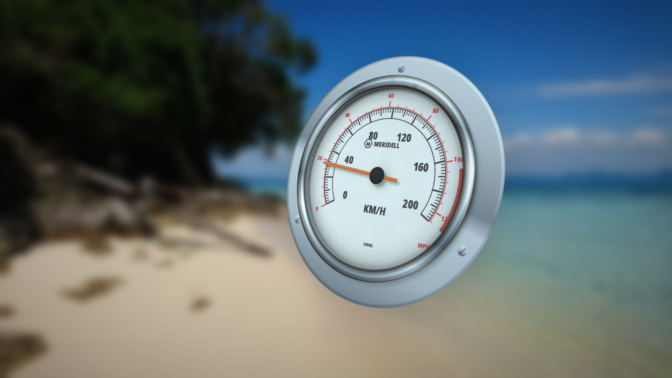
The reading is 30 (km/h)
